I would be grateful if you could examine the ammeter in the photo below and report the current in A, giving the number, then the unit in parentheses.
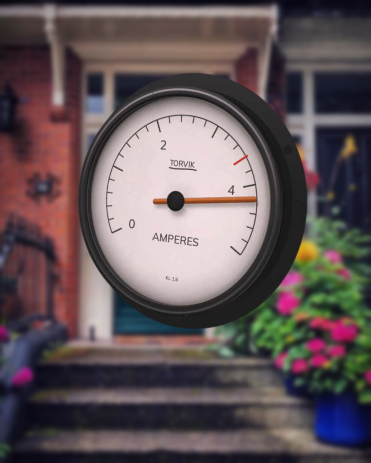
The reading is 4.2 (A)
